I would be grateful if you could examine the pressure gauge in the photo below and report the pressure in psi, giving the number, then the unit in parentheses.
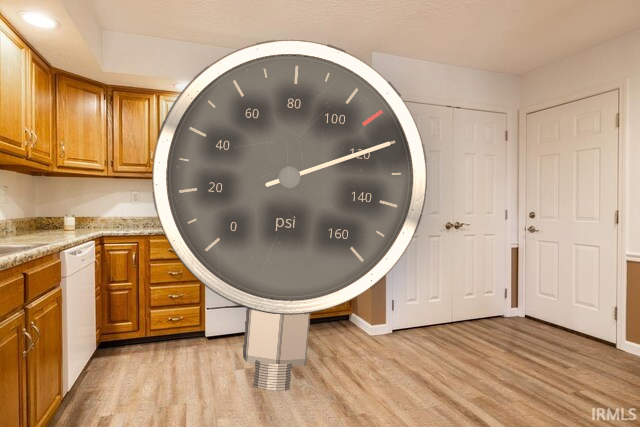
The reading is 120 (psi)
